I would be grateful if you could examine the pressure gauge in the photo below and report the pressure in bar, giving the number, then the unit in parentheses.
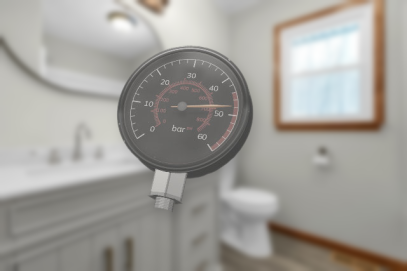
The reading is 48 (bar)
